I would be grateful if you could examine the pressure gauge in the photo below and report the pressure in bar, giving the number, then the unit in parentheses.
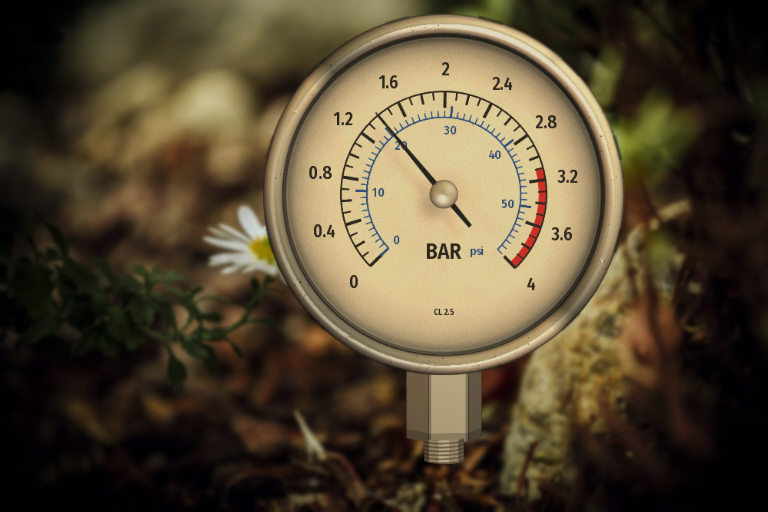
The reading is 1.4 (bar)
